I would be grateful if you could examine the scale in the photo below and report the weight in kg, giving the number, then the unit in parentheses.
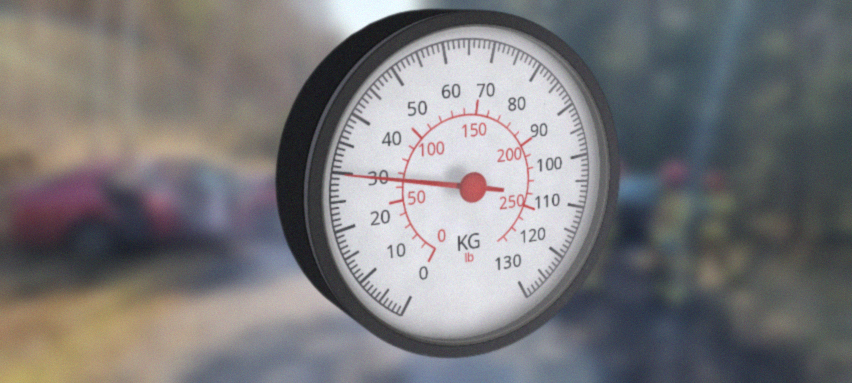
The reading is 30 (kg)
